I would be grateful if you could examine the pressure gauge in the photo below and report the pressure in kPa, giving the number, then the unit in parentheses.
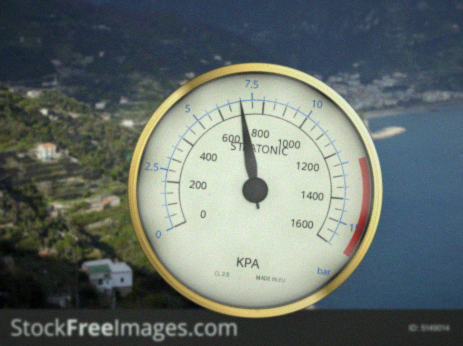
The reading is 700 (kPa)
